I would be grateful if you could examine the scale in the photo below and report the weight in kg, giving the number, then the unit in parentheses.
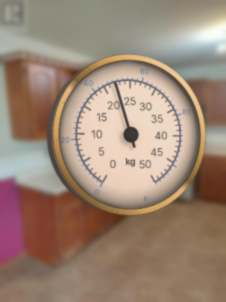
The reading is 22 (kg)
